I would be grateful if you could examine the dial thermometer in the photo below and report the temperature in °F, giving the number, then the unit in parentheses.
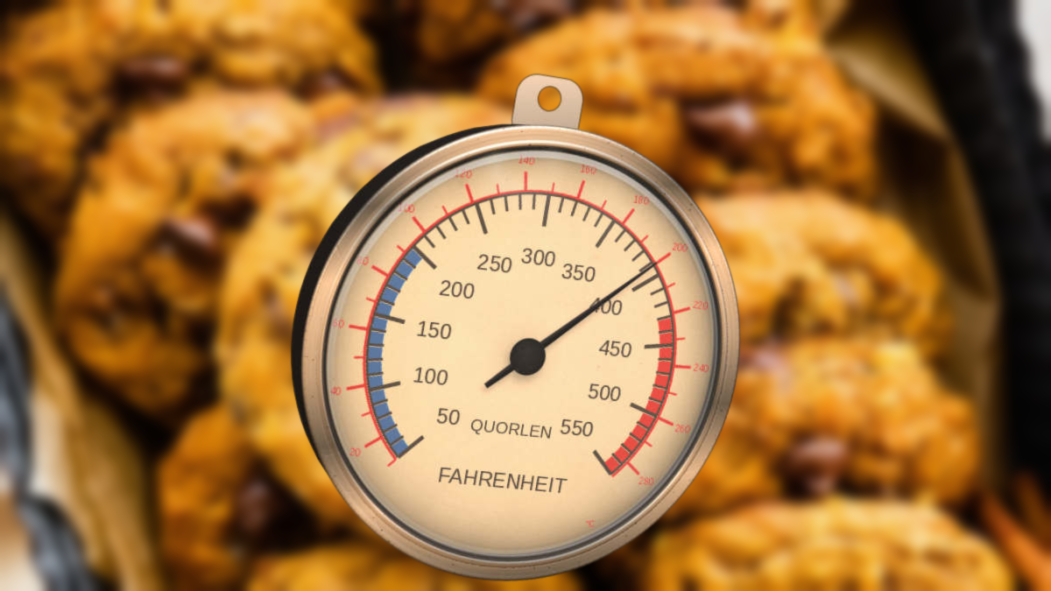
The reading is 390 (°F)
